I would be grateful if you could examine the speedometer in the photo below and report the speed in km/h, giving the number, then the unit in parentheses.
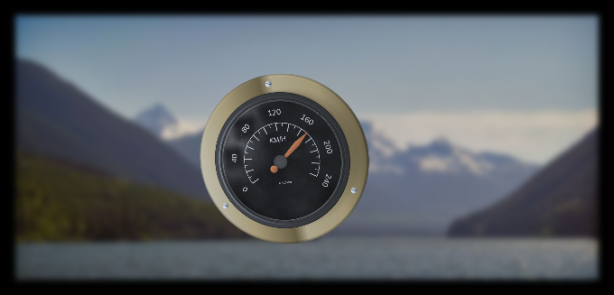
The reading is 170 (km/h)
